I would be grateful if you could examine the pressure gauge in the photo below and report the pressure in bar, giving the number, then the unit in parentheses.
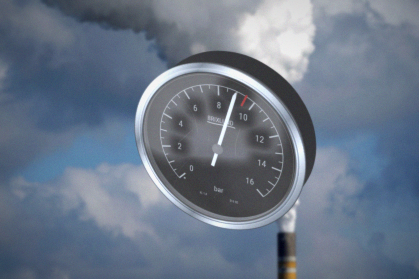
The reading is 9 (bar)
